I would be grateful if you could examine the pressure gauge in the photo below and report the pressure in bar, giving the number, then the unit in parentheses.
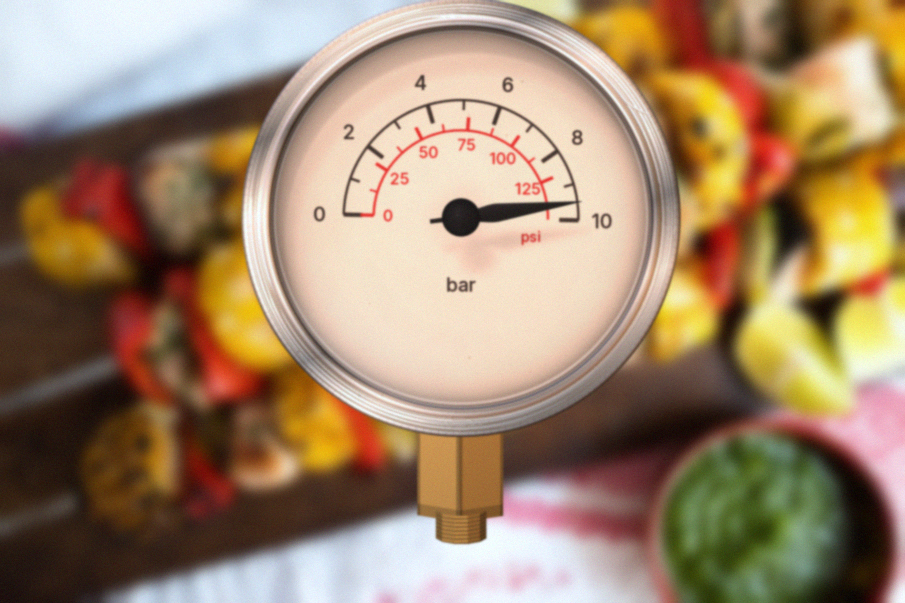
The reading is 9.5 (bar)
